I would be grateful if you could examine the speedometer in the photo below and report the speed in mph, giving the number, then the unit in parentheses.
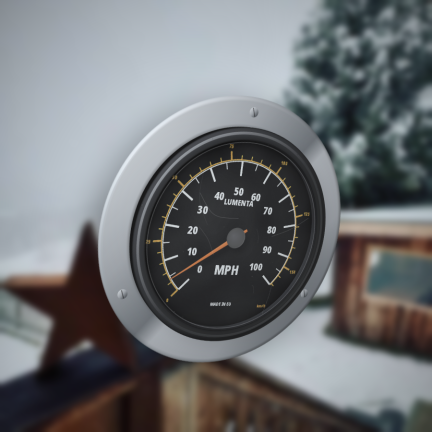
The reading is 5 (mph)
